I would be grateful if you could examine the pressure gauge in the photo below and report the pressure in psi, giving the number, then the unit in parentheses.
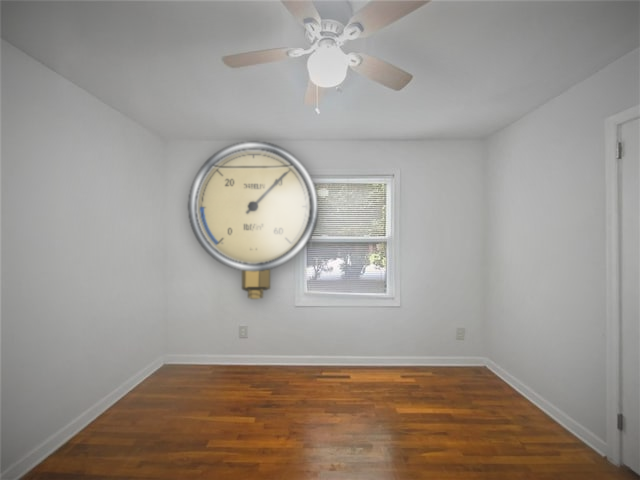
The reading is 40 (psi)
